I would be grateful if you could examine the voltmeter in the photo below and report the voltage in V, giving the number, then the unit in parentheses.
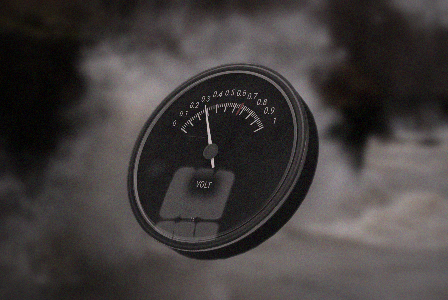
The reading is 0.3 (V)
